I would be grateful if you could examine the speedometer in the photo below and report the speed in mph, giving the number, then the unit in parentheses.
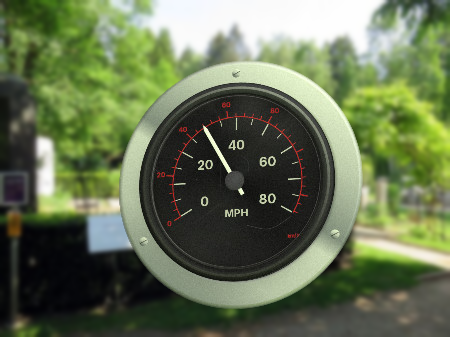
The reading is 30 (mph)
